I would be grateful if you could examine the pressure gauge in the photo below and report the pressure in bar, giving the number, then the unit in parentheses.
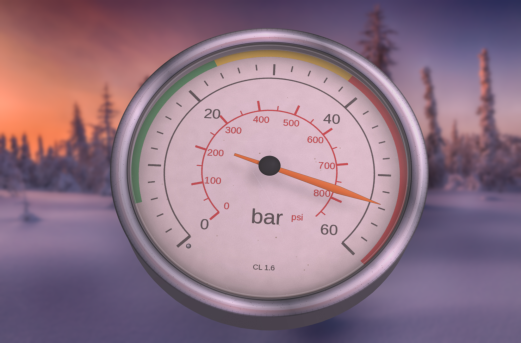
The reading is 54 (bar)
